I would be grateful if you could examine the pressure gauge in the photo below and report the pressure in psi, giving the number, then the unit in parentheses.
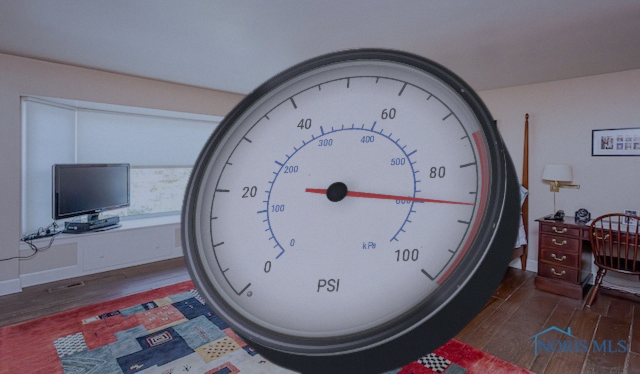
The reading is 87.5 (psi)
